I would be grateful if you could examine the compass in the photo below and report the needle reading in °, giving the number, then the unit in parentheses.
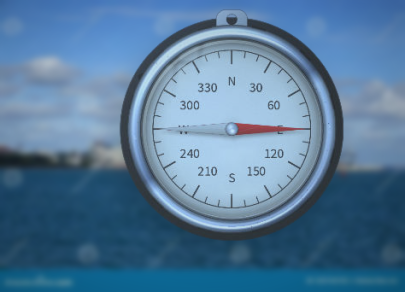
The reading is 90 (°)
